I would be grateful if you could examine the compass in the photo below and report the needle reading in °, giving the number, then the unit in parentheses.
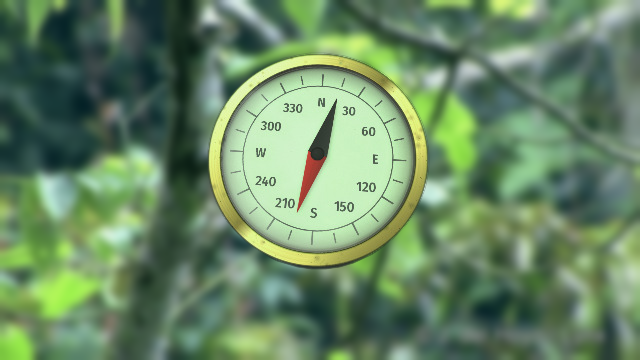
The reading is 195 (°)
